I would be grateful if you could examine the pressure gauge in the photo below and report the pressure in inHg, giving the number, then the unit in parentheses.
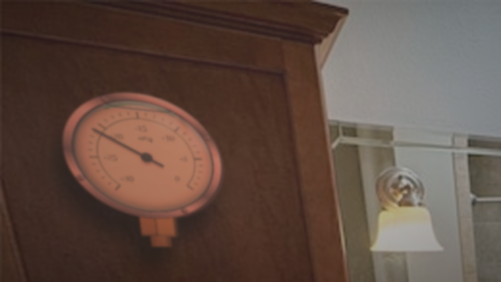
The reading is -21 (inHg)
